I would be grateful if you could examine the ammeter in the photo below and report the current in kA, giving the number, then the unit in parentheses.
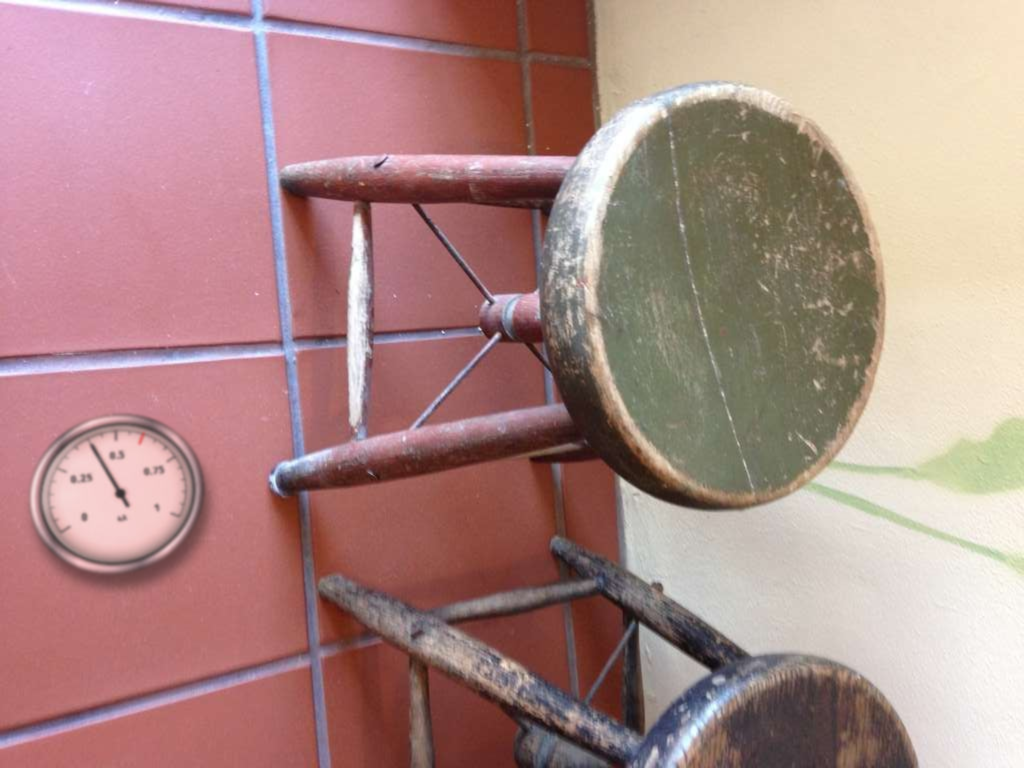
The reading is 0.4 (kA)
